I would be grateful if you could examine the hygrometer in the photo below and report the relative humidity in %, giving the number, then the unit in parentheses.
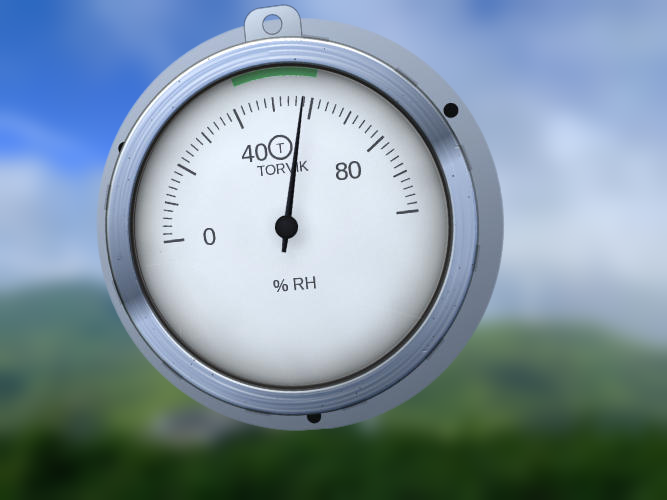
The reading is 58 (%)
